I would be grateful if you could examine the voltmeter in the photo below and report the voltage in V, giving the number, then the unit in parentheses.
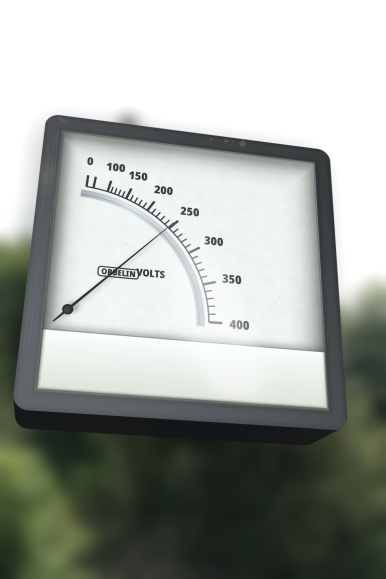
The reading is 250 (V)
